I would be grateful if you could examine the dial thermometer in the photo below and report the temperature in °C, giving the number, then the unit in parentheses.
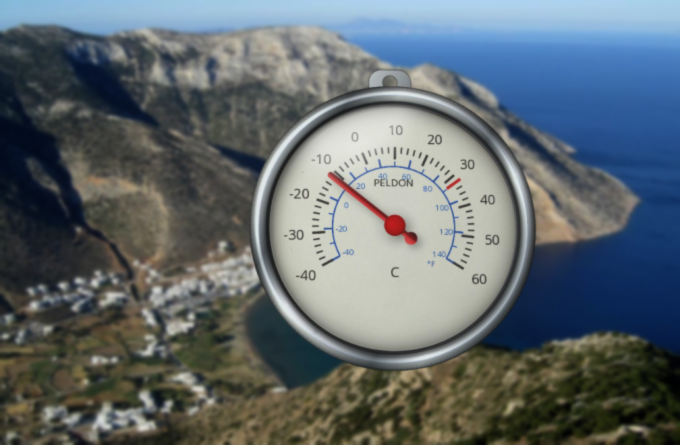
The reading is -12 (°C)
